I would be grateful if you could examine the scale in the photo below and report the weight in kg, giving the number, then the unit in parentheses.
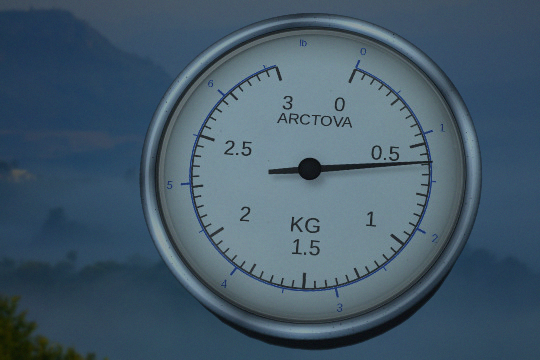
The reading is 0.6 (kg)
